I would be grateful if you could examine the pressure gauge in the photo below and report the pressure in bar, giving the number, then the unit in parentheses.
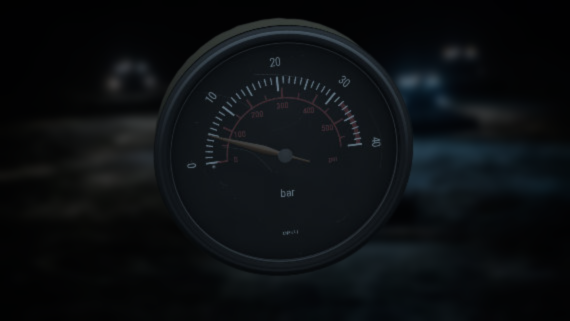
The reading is 5 (bar)
